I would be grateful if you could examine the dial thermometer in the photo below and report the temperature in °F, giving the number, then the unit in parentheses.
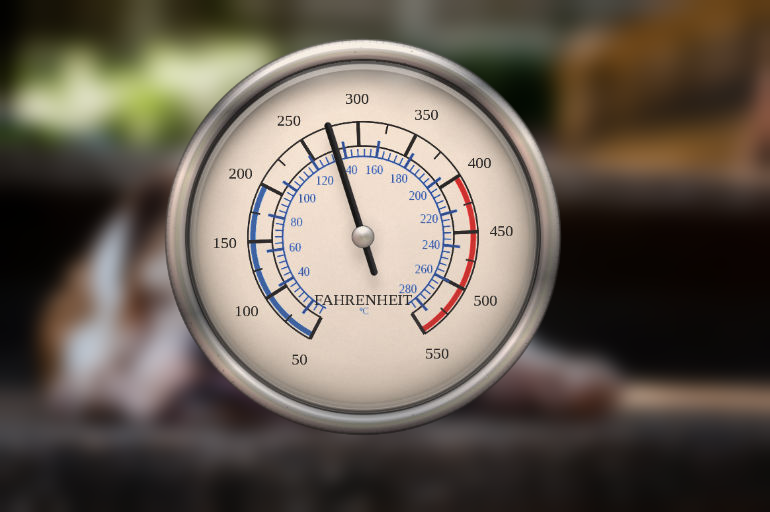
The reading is 275 (°F)
